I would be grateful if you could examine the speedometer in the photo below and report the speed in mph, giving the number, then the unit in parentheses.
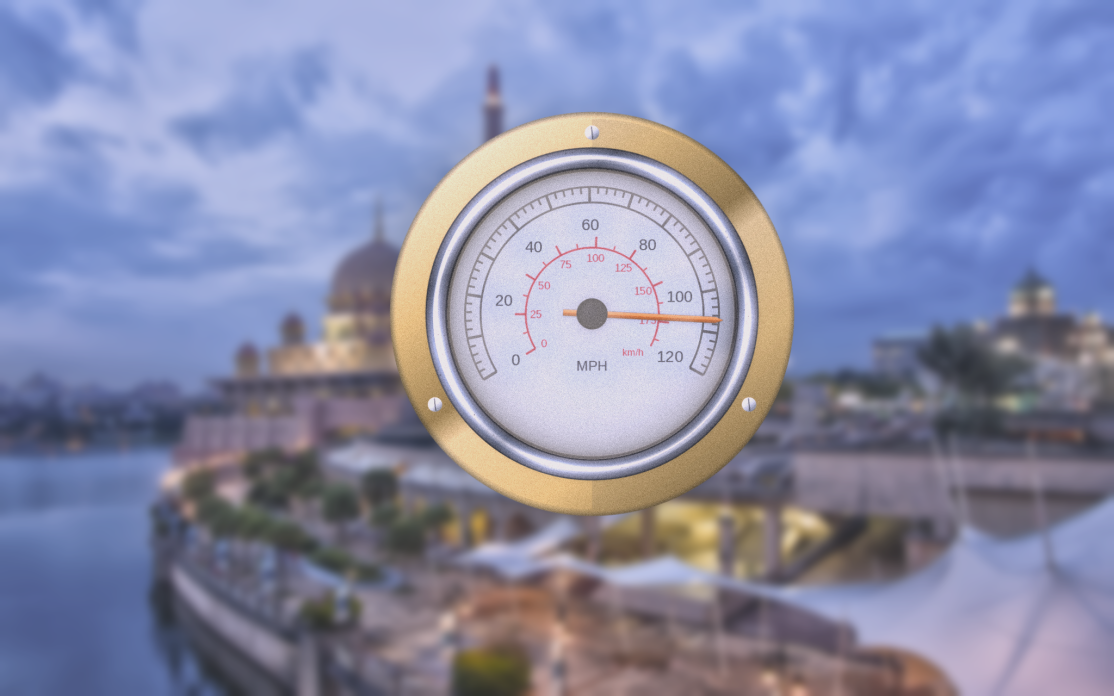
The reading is 107 (mph)
